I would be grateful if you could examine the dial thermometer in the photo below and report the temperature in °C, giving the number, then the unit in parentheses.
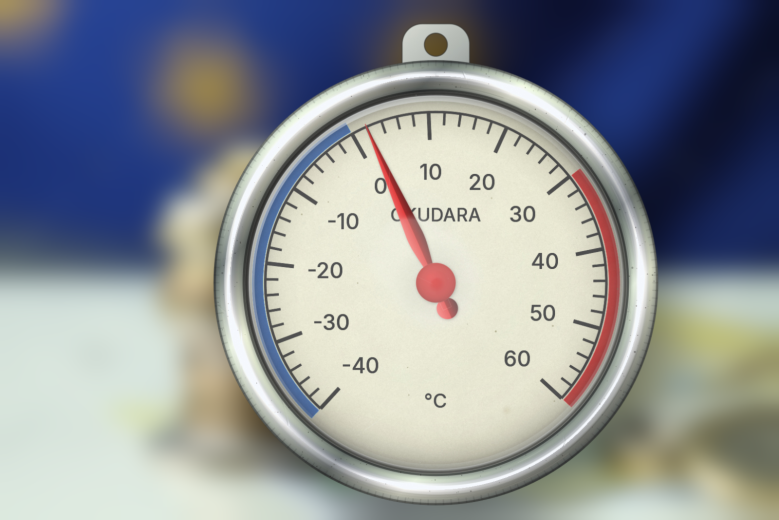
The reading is 2 (°C)
